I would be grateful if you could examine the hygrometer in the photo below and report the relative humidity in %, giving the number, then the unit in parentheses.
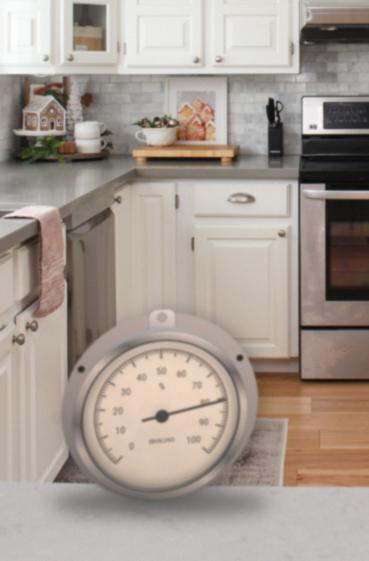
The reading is 80 (%)
